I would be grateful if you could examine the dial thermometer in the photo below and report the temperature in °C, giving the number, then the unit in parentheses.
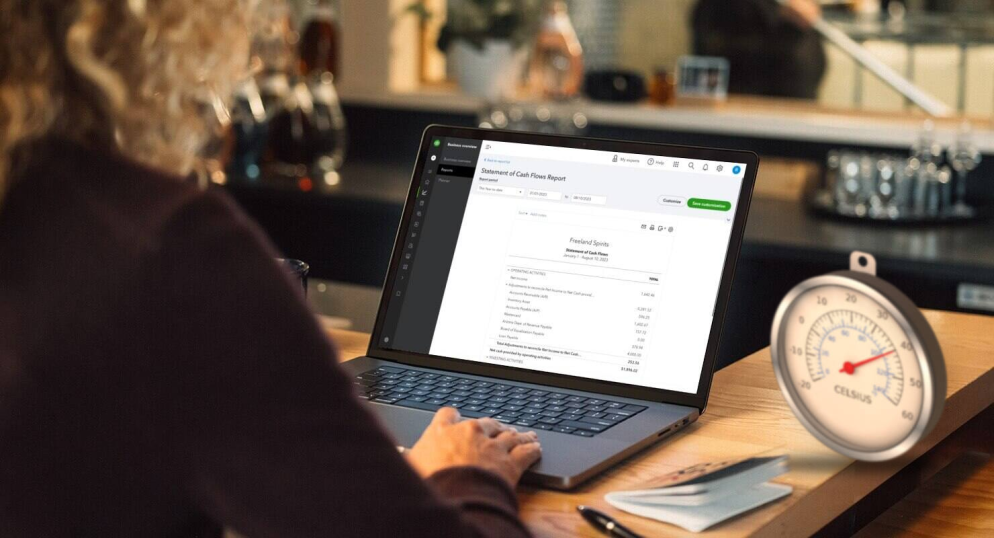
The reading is 40 (°C)
